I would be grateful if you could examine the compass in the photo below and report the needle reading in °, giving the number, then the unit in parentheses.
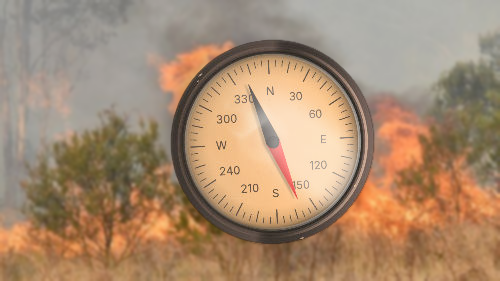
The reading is 160 (°)
